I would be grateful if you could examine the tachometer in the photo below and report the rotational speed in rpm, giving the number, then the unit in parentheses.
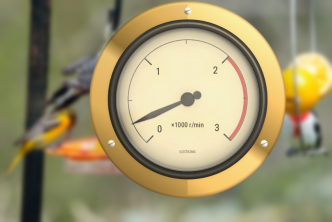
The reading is 250 (rpm)
